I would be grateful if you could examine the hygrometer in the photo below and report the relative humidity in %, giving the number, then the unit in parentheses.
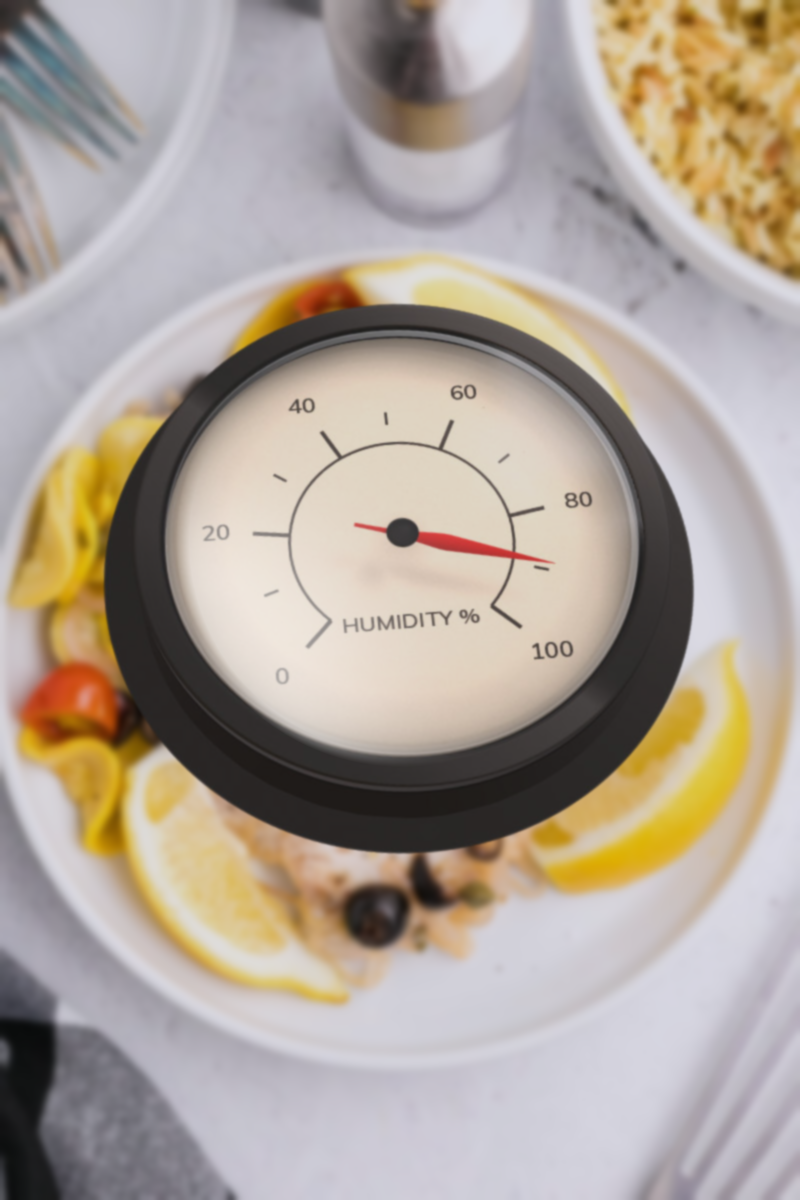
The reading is 90 (%)
